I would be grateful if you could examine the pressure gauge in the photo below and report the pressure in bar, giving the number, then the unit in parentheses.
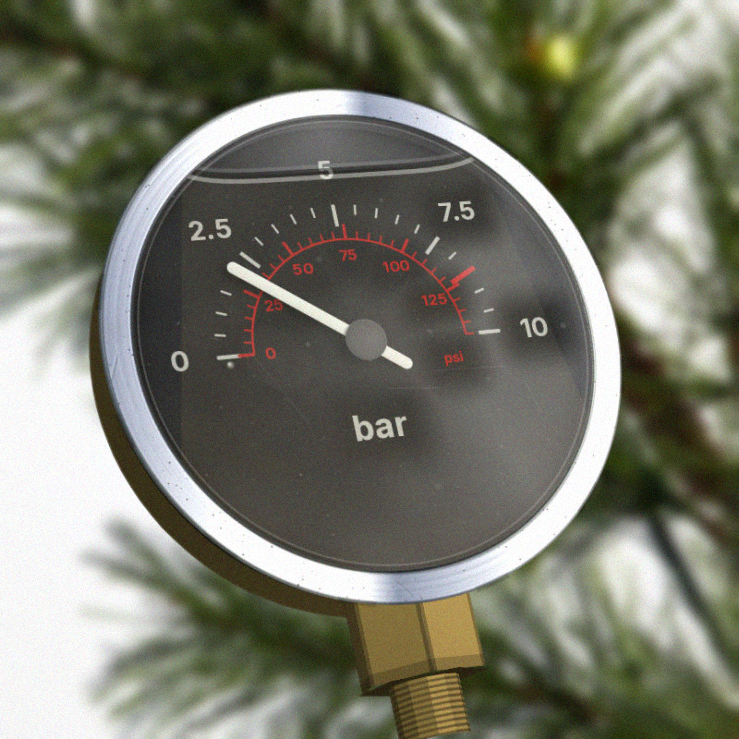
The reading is 2 (bar)
